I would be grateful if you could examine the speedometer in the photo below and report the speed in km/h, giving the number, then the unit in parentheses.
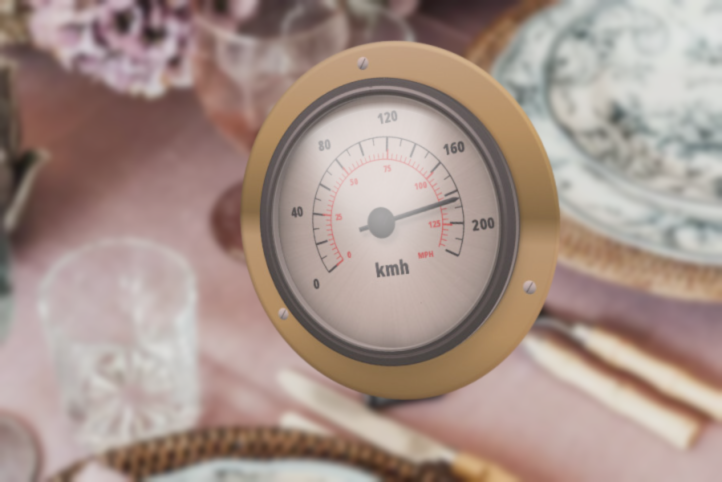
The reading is 185 (km/h)
